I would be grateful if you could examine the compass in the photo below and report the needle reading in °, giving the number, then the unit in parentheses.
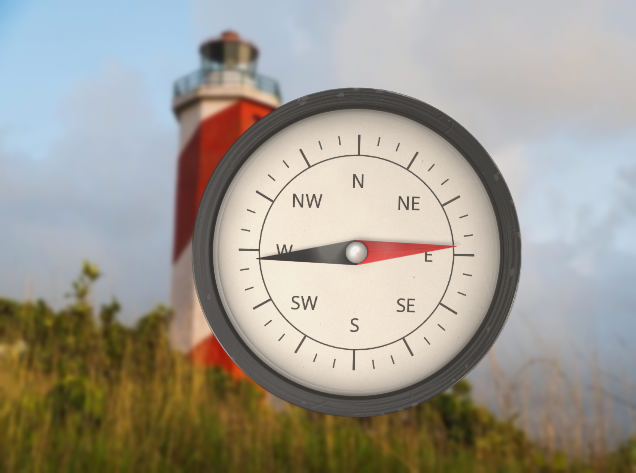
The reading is 85 (°)
